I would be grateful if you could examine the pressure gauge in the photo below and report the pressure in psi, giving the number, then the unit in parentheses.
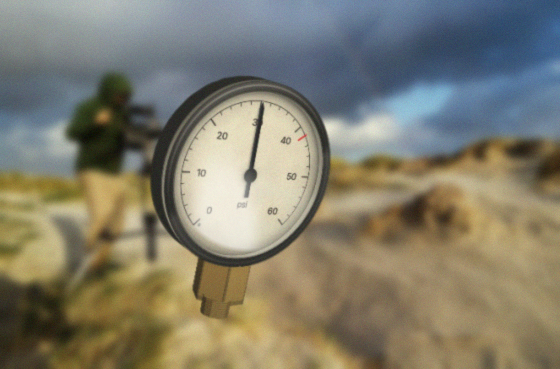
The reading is 30 (psi)
